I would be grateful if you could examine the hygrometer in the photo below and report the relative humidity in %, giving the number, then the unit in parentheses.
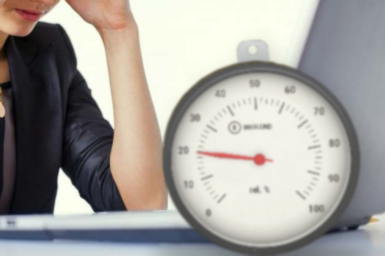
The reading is 20 (%)
